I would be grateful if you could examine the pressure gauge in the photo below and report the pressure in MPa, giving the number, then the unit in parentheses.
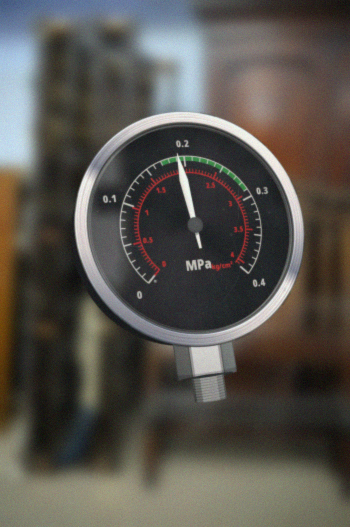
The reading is 0.19 (MPa)
